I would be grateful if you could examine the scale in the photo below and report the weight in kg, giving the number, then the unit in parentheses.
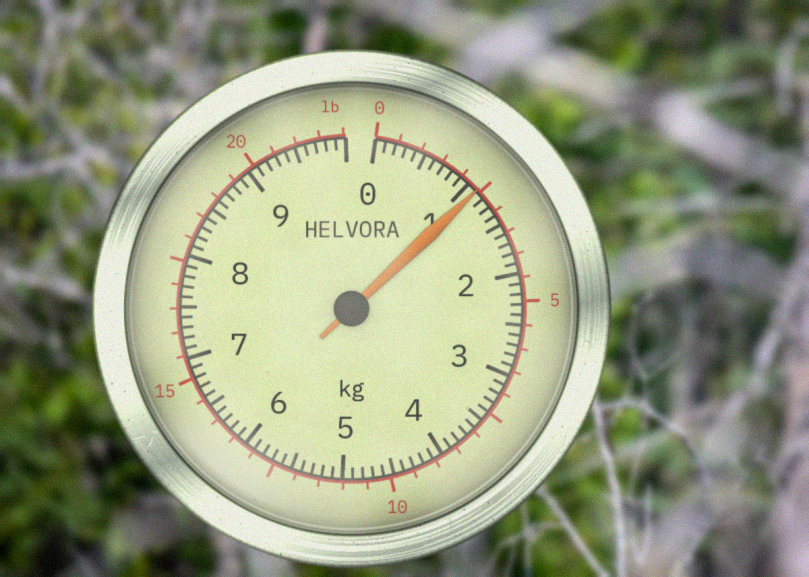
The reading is 1.1 (kg)
